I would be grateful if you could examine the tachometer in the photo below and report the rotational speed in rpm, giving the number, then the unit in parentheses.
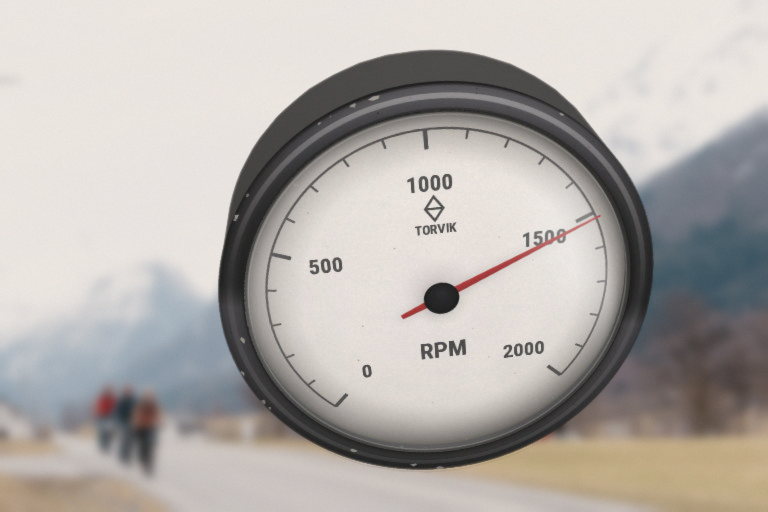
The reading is 1500 (rpm)
